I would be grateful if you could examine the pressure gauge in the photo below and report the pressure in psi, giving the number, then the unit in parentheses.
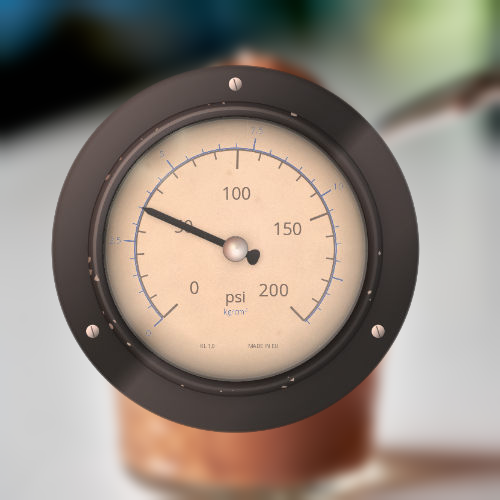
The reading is 50 (psi)
